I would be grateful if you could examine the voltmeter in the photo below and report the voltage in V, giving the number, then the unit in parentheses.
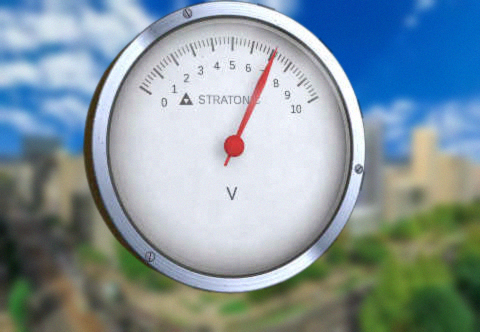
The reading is 7 (V)
